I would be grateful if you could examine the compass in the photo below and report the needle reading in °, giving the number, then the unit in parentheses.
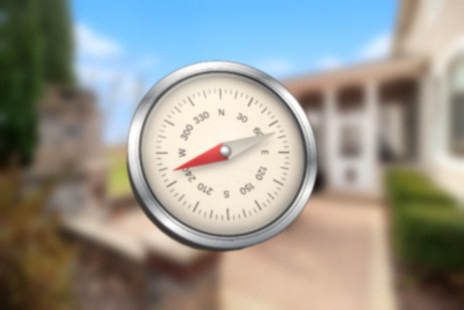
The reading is 250 (°)
